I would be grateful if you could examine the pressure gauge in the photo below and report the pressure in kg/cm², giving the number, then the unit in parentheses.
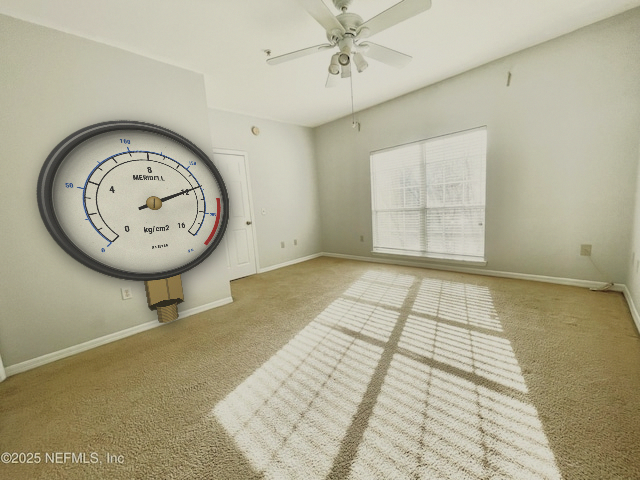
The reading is 12 (kg/cm²)
